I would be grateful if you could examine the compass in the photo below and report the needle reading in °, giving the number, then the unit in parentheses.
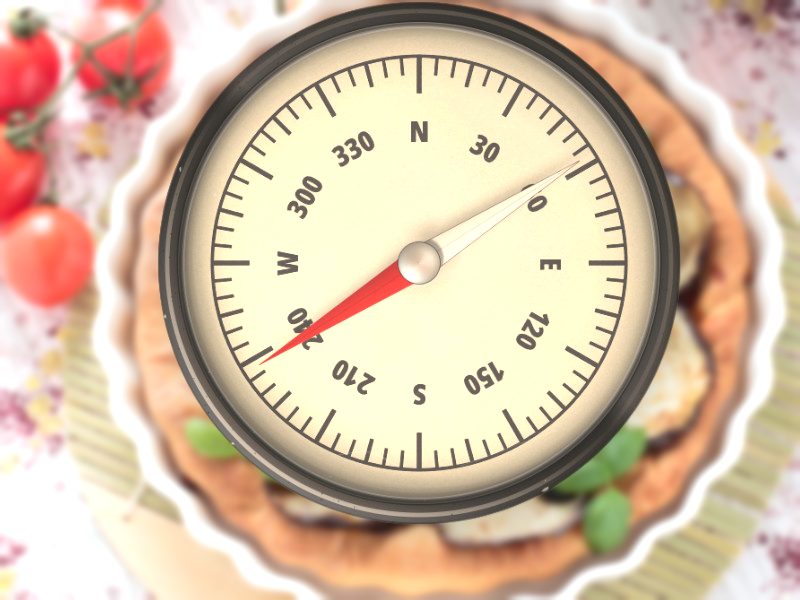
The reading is 237.5 (°)
